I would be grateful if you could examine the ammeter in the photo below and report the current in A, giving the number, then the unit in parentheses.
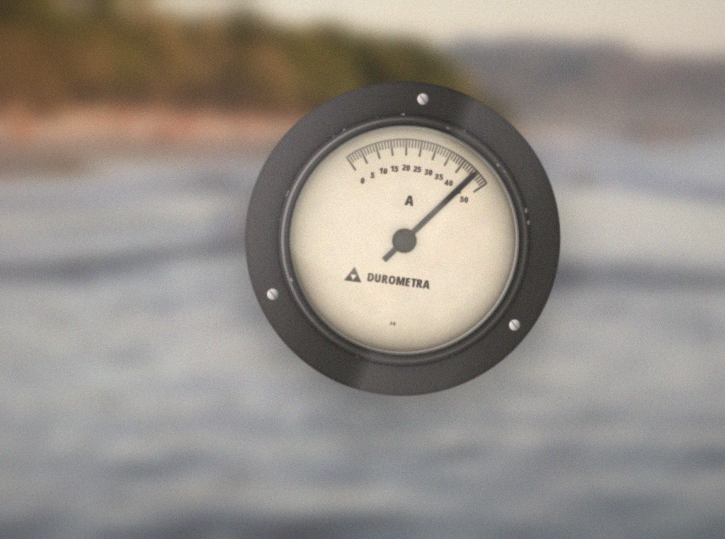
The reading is 45 (A)
